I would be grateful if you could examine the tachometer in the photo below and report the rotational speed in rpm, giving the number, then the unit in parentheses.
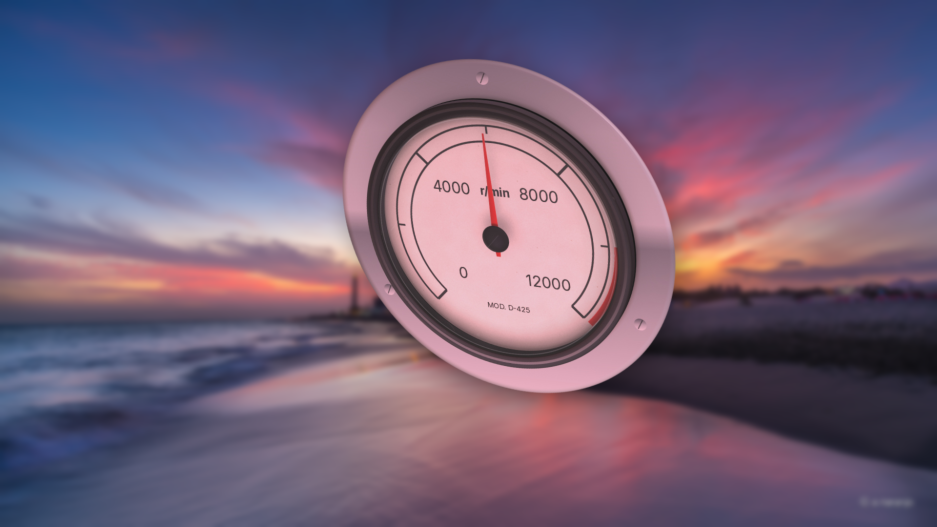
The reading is 6000 (rpm)
